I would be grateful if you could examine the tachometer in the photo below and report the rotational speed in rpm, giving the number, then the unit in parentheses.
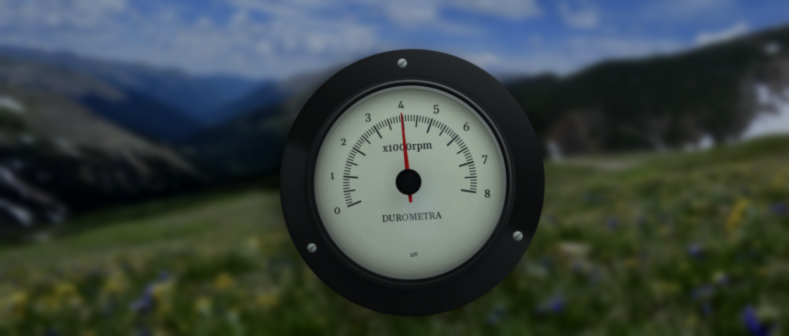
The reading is 4000 (rpm)
